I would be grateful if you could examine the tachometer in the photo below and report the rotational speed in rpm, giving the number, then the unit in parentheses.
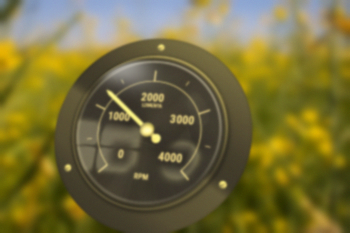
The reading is 1250 (rpm)
